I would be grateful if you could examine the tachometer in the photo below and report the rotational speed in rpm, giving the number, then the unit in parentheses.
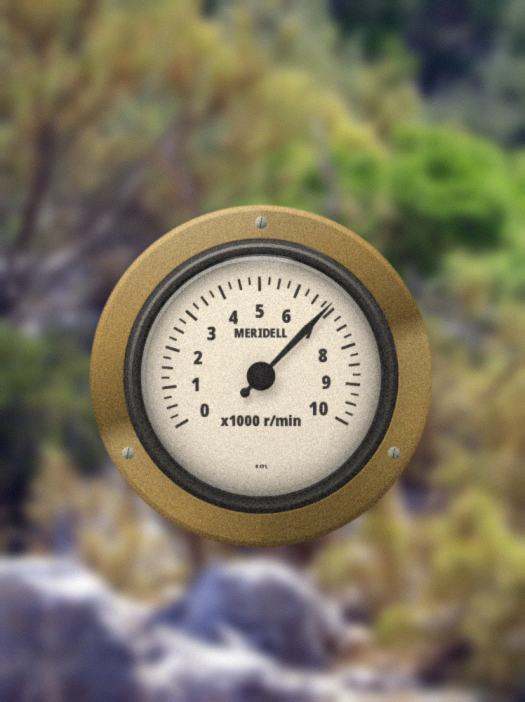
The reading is 6875 (rpm)
